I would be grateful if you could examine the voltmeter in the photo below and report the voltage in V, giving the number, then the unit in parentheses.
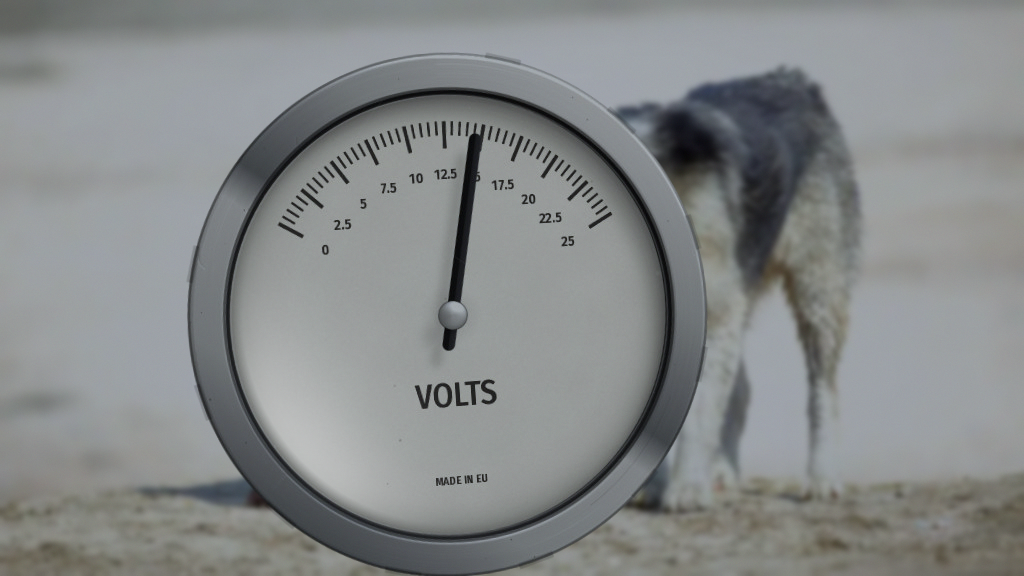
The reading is 14.5 (V)
